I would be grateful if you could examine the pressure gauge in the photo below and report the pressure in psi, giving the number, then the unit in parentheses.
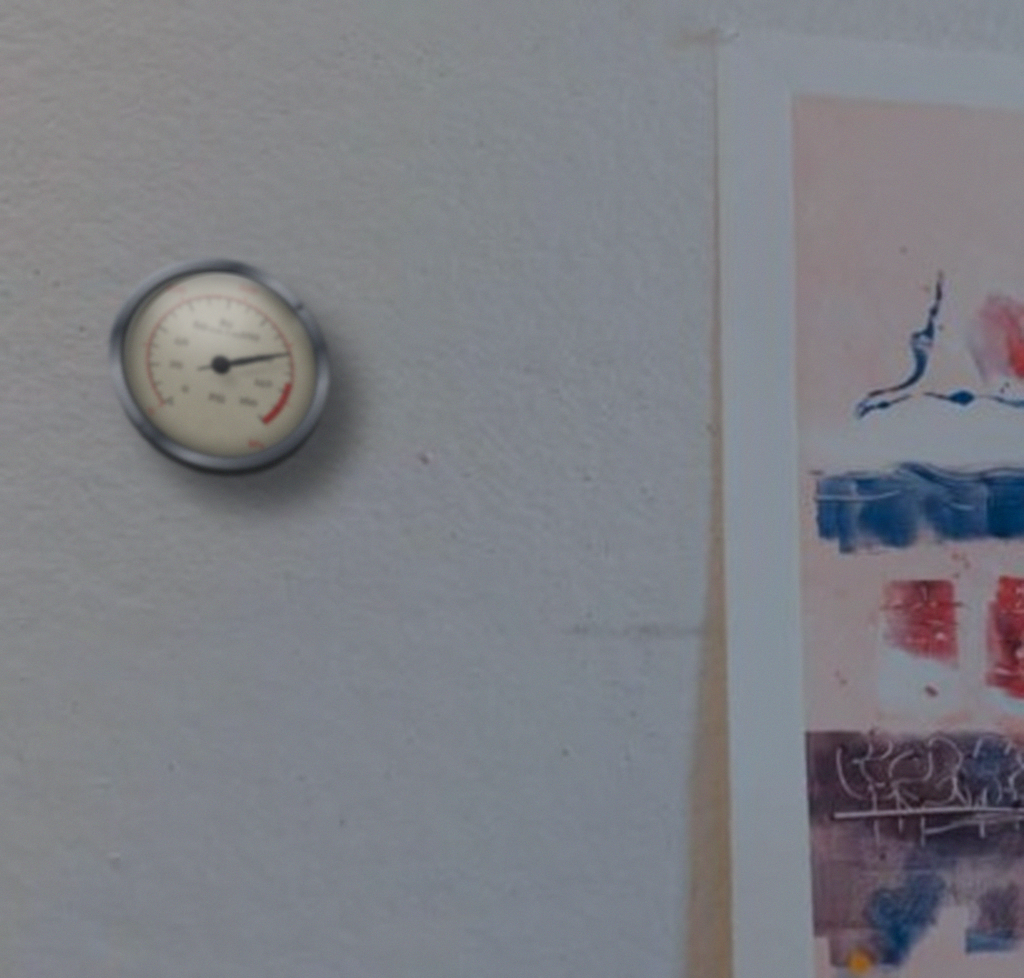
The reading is 120 (psi)
